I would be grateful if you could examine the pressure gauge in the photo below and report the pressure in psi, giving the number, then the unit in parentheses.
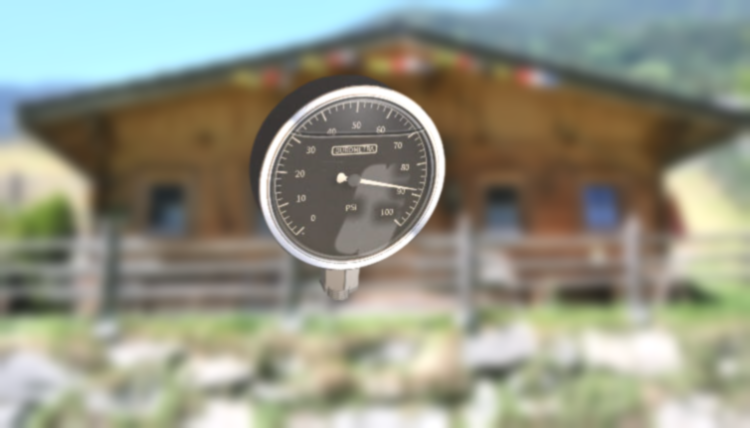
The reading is 88 (psi)
